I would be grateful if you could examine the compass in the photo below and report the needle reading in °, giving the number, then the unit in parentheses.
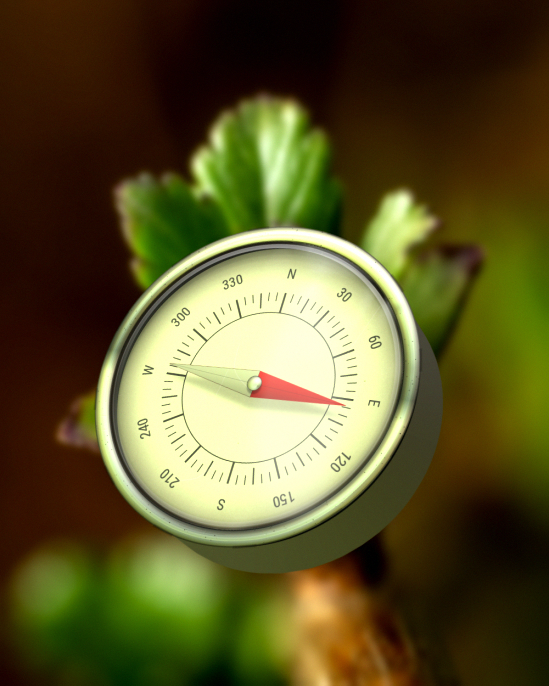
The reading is 95 (°)
